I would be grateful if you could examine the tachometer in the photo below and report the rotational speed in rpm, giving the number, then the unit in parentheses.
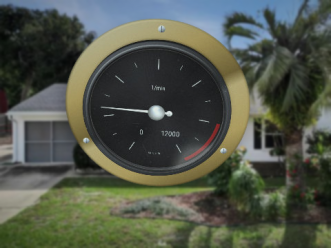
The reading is 2500 (rpm)
